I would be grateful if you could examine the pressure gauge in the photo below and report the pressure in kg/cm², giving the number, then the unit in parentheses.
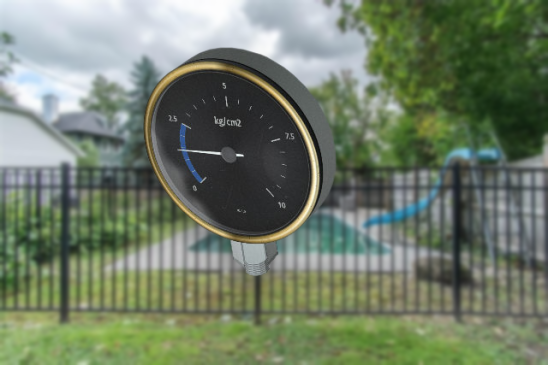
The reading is 1.5 (kg/cm²)
